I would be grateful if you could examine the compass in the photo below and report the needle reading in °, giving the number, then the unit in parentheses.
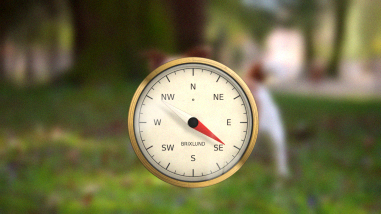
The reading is 125 (°)
